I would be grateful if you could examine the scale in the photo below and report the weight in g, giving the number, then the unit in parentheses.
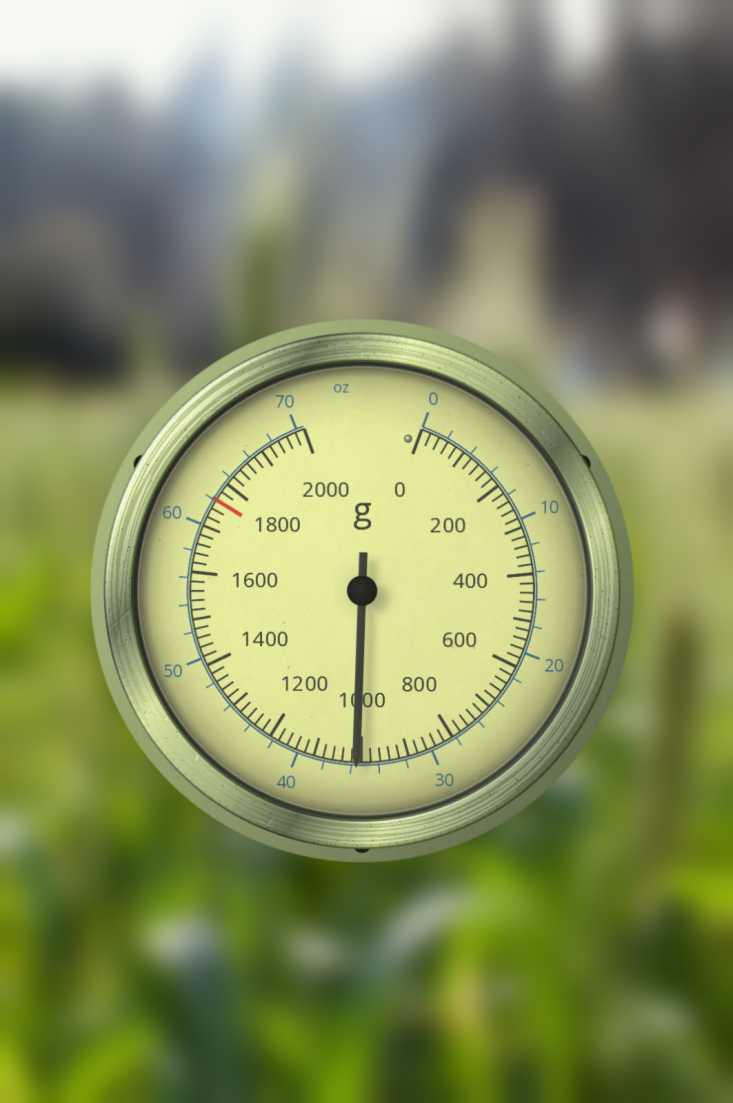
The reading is 1010 (g)
